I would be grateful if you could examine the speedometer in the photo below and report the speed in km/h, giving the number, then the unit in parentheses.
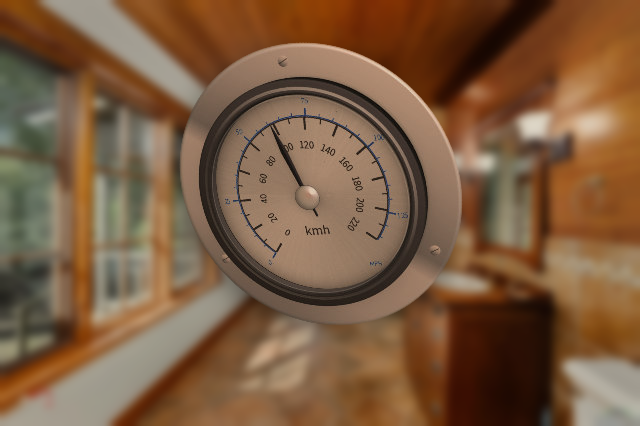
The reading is 100 (km/h)
